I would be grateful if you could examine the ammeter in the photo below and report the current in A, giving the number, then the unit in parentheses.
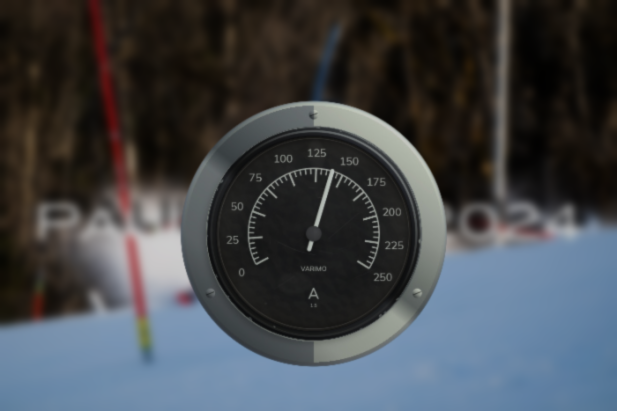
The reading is 140 (A)
